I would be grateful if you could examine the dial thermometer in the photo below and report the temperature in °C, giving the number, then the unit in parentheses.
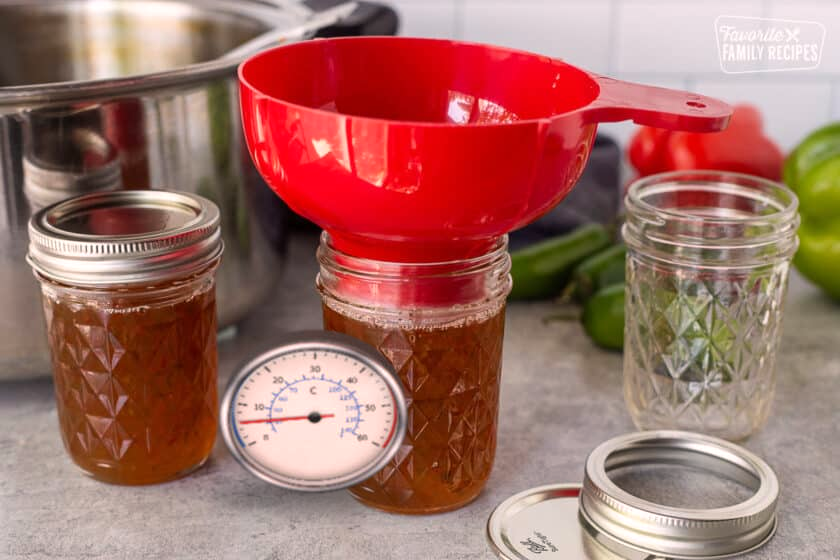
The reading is 6 (°C)
